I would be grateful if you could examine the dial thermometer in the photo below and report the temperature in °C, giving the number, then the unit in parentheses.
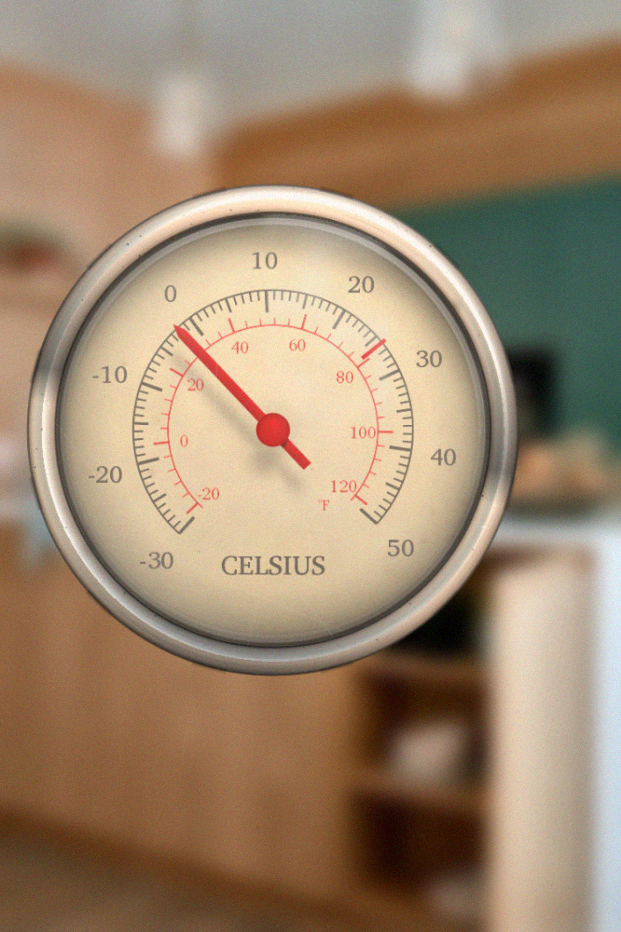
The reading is -2 (°C)
